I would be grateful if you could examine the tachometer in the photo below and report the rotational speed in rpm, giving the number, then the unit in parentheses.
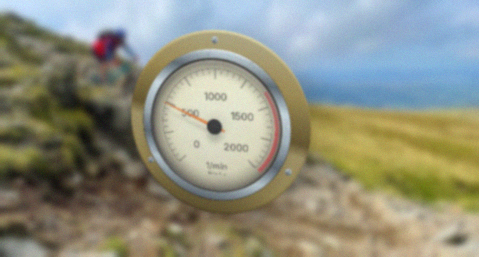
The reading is 500 (rpm)
